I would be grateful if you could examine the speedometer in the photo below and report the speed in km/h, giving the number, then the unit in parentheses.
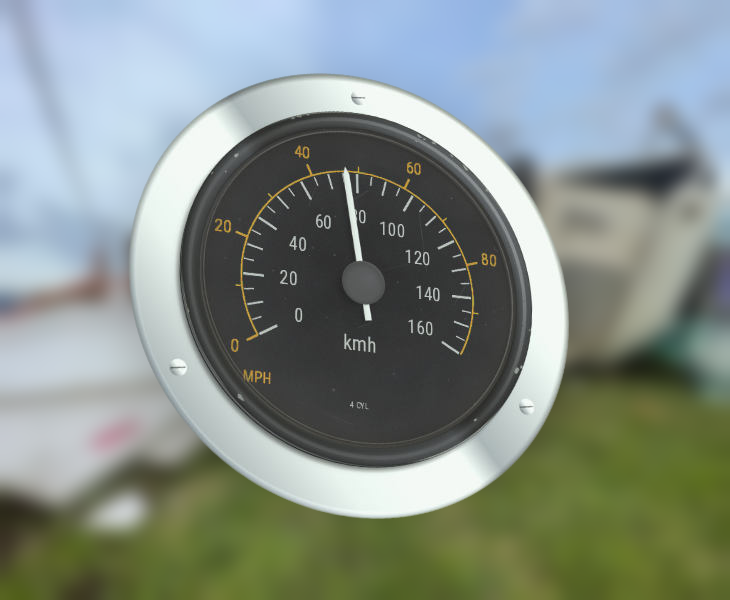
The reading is 75 (km/h)
